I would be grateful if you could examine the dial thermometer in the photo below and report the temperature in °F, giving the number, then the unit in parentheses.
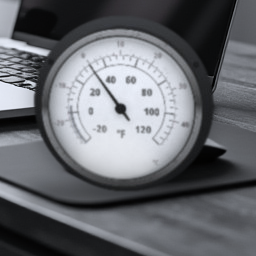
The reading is 32 (°F)
